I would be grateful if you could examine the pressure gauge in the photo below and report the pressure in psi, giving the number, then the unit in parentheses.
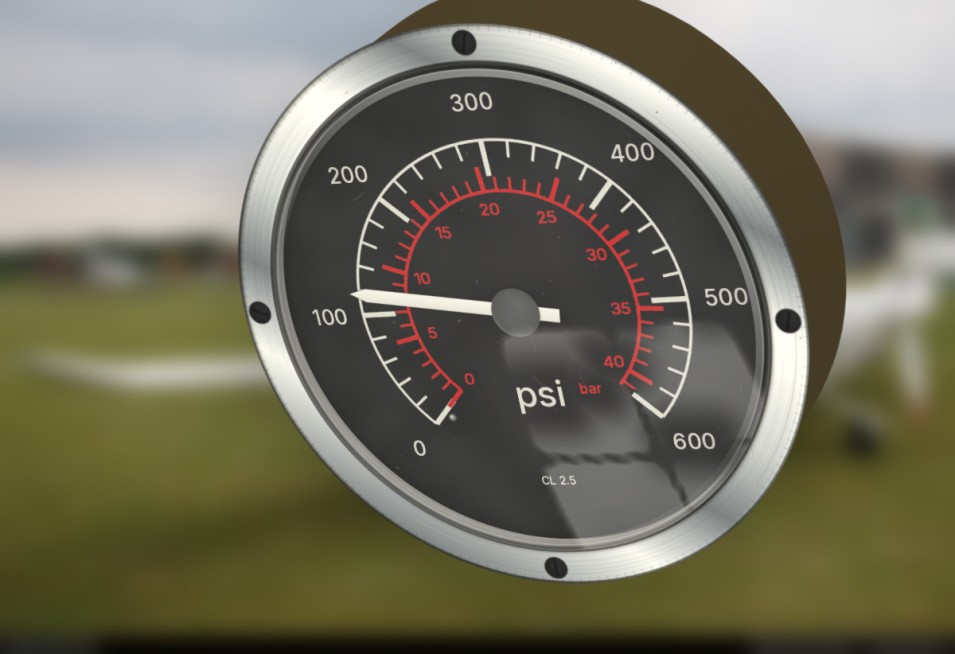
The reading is 120 (psi)
